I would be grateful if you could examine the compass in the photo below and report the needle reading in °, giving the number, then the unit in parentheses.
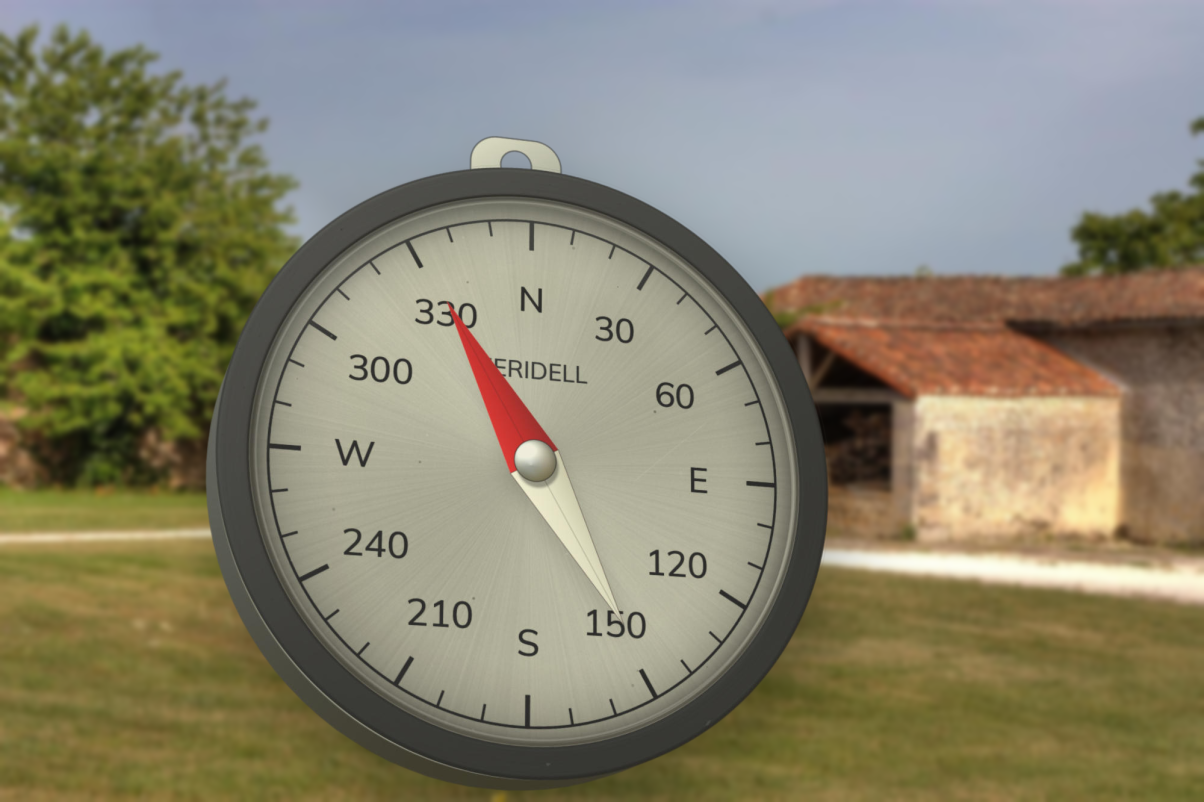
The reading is 330 (°)
